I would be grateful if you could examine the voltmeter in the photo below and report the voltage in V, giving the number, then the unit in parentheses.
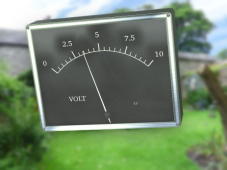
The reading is 3.5 (V)
